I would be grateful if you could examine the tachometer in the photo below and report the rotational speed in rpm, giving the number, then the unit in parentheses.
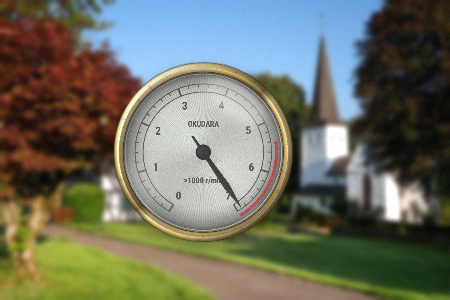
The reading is 6900 (rpm)
